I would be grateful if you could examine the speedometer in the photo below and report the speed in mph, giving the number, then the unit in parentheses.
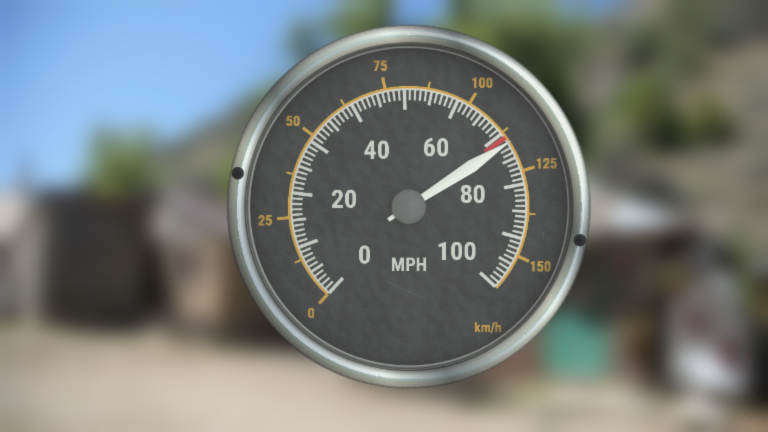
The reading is 72 (mph)
